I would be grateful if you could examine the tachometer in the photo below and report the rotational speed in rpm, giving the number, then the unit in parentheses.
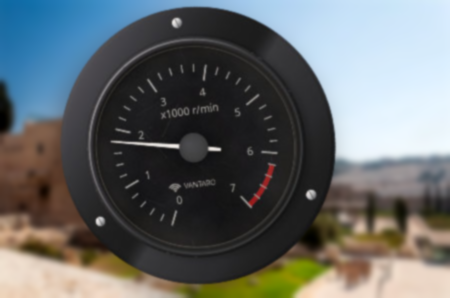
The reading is 1800 (rpm)
